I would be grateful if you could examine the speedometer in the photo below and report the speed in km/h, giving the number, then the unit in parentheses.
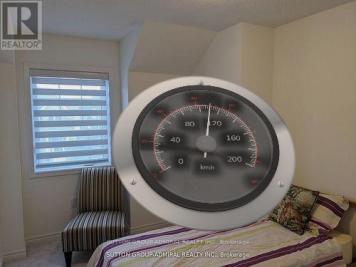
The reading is 110 (km/h)
